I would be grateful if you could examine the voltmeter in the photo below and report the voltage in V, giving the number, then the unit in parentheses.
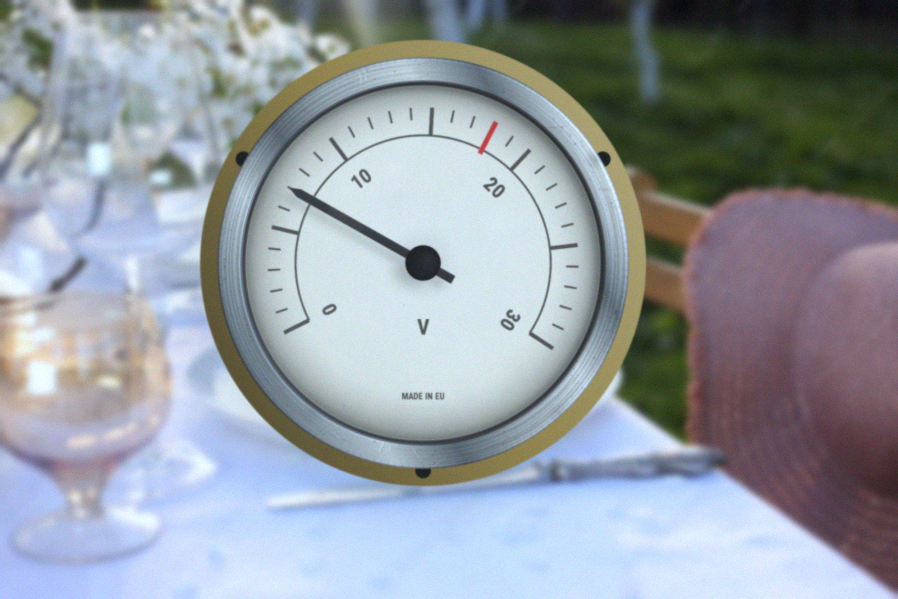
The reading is 7 (V)
